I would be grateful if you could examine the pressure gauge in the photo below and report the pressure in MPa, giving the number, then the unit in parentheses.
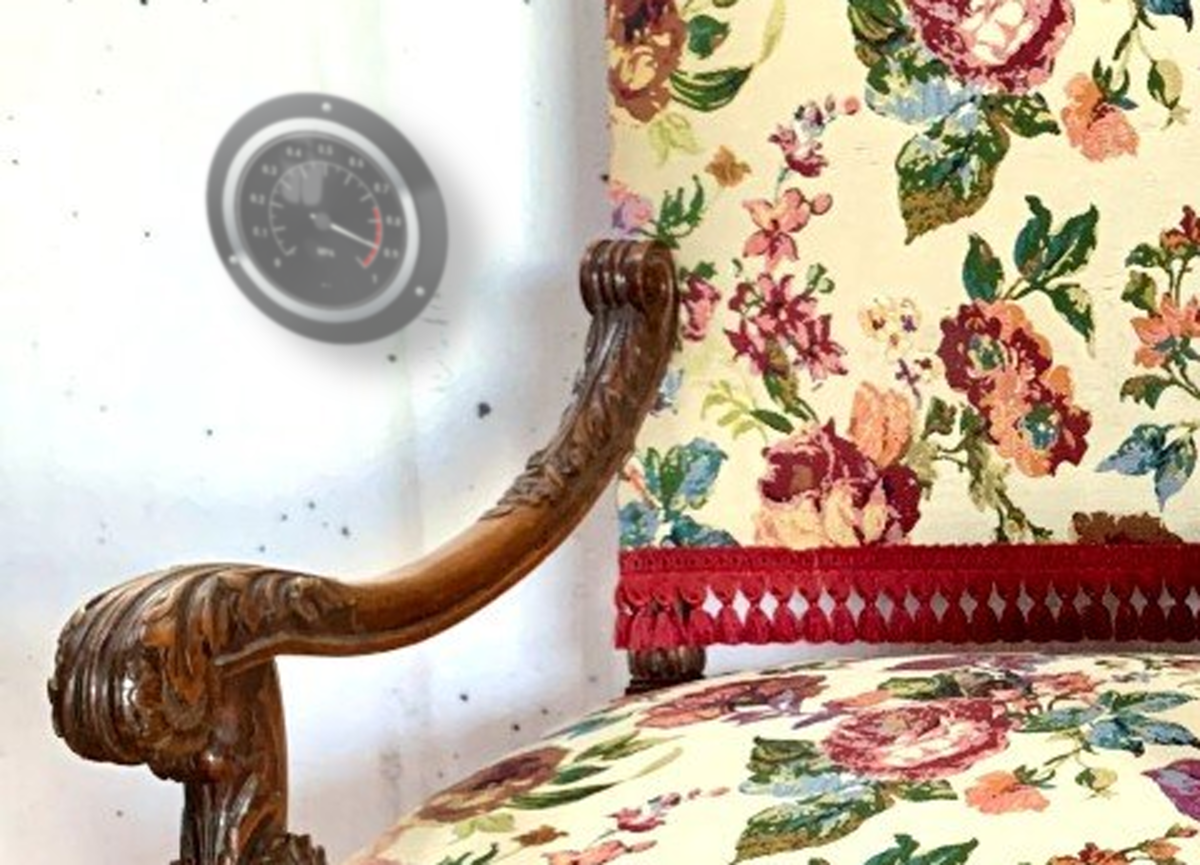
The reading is 0.9 (MPa)
